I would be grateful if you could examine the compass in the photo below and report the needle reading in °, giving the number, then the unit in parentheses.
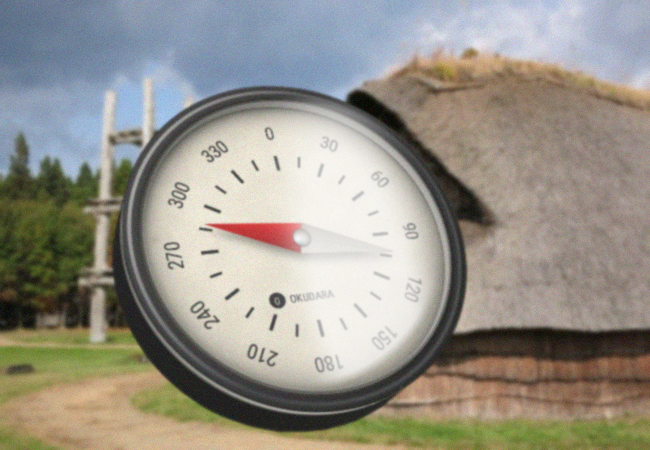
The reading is 285 (°)
